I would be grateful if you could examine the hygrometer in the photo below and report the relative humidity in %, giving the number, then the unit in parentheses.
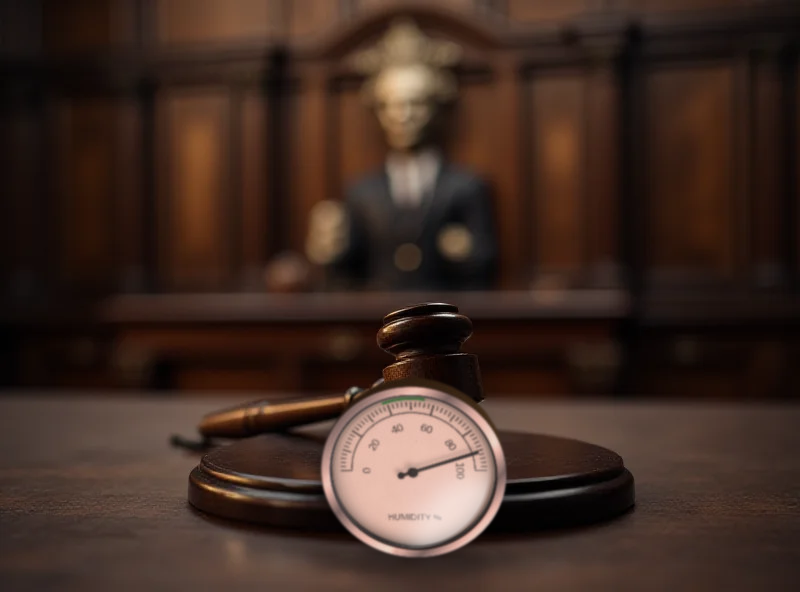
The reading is 90 (%)
